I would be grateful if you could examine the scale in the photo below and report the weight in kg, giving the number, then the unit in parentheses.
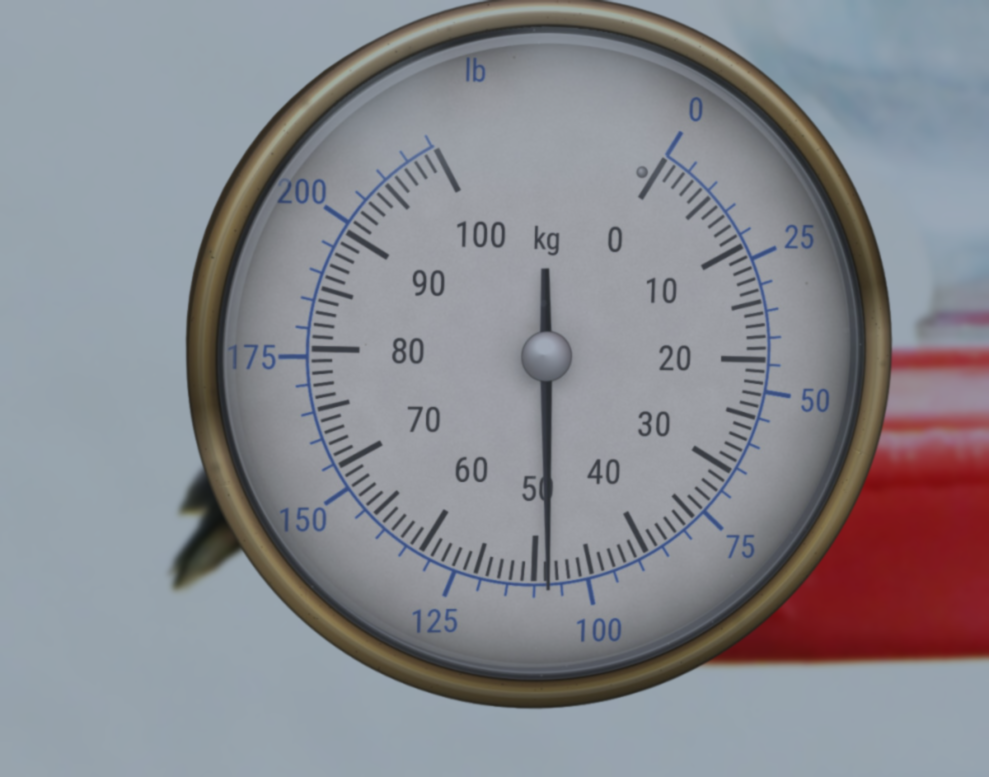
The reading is 49 (kg)
